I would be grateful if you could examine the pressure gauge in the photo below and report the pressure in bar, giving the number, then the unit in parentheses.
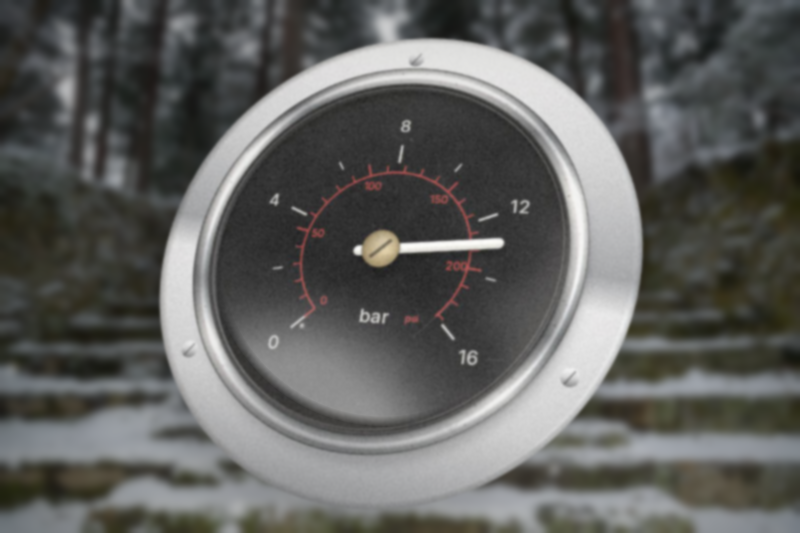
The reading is 13 (bar)
